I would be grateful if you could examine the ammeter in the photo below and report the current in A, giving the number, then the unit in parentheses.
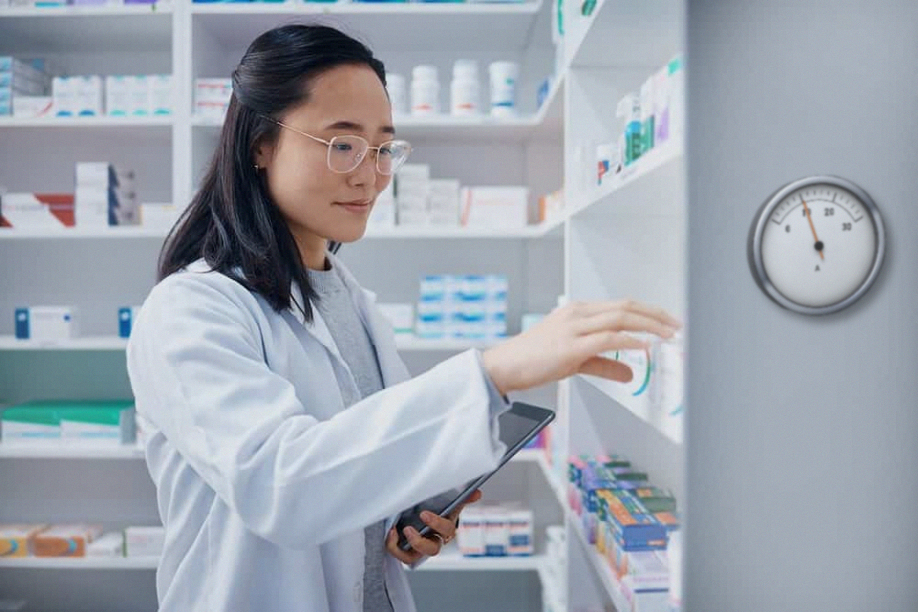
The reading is 10 (A)
